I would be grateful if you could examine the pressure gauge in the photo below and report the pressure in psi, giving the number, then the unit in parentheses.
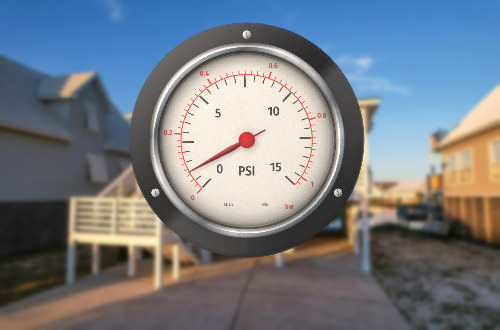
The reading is 1 (psi)
